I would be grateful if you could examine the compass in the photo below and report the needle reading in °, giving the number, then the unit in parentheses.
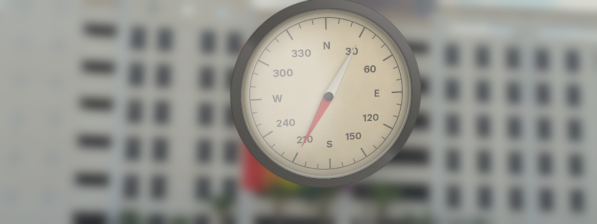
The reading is 210 (°)
